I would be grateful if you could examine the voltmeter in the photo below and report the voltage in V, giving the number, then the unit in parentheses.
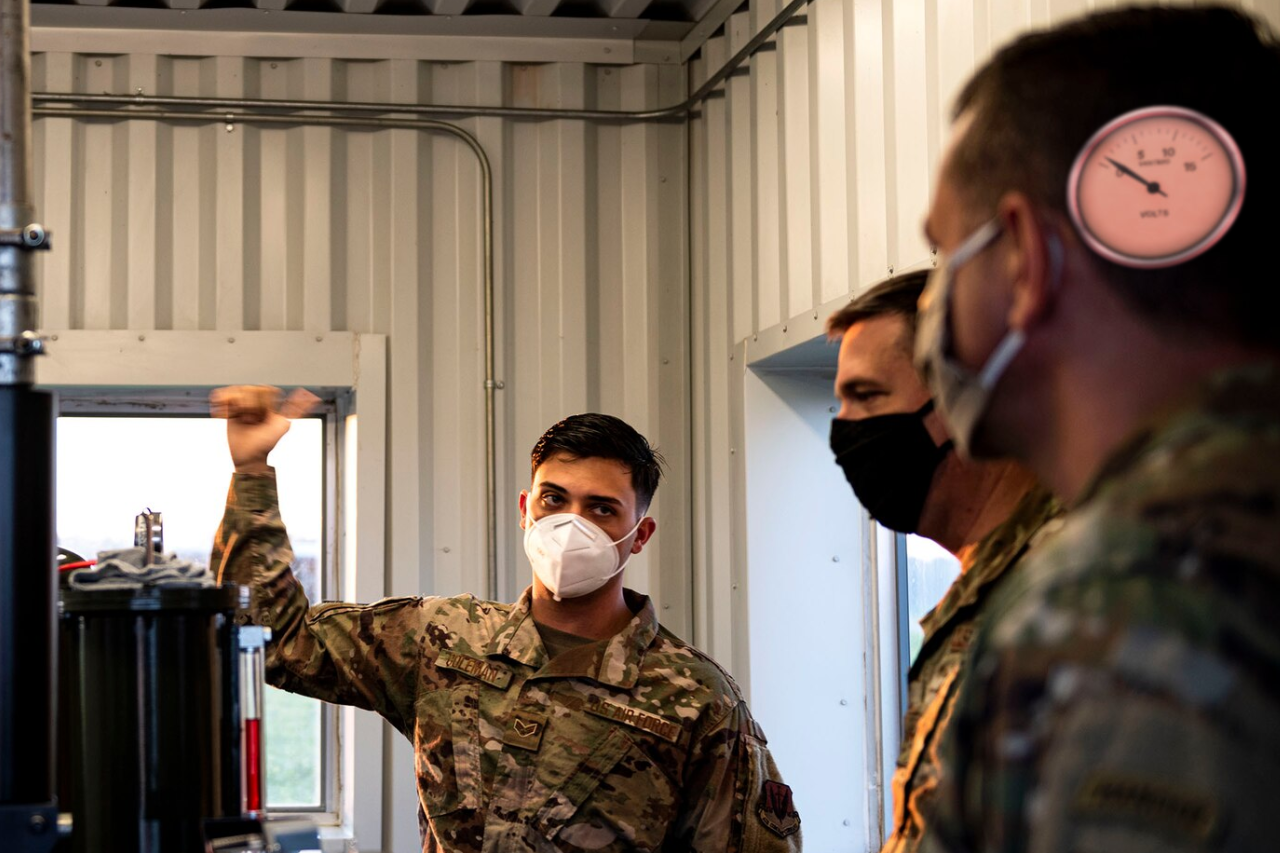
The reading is 1 (V)
